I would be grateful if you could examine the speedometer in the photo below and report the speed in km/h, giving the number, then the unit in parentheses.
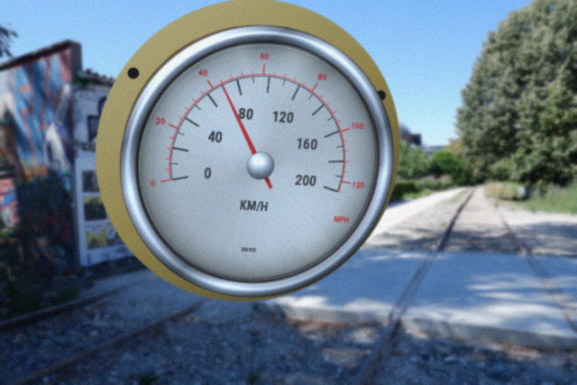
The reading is 70 (km/h)
